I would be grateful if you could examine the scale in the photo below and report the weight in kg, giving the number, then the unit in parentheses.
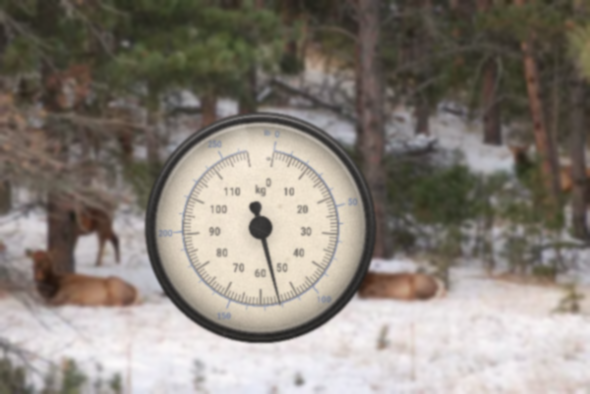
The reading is 55 (kg)
